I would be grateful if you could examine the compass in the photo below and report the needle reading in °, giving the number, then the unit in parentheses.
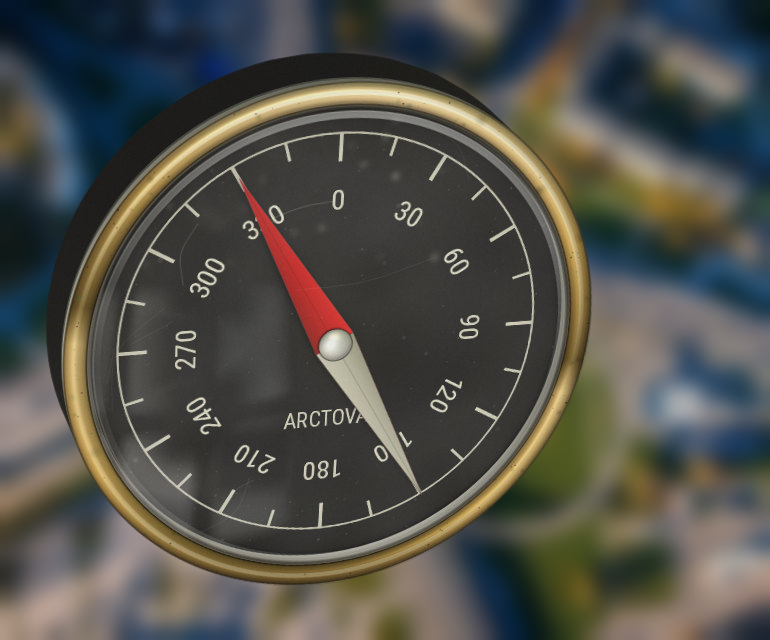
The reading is 330 (°)
